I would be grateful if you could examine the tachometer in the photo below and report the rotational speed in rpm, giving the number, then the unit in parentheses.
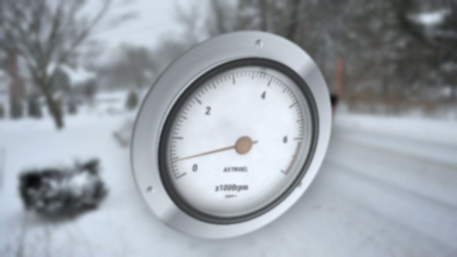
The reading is 500 (rpm)
